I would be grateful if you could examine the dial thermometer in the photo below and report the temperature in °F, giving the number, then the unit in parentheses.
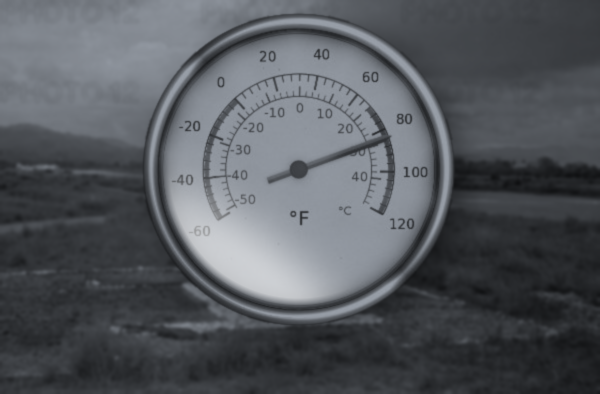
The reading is 84 (°F)
